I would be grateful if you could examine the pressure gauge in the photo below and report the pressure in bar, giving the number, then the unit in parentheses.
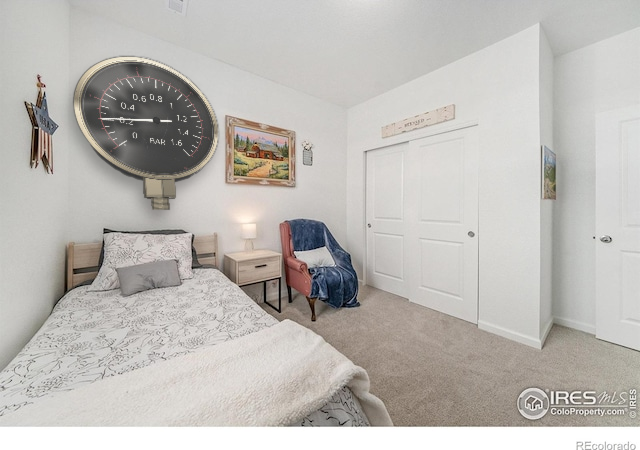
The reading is 0.2 (bar)
